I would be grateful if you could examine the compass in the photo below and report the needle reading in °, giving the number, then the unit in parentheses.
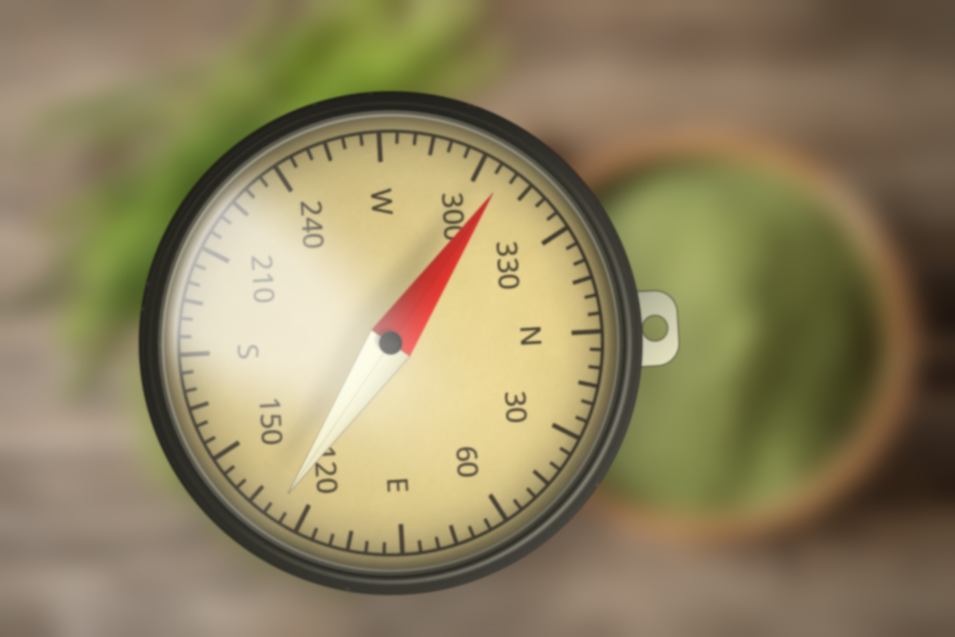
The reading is 307.5 (°)
